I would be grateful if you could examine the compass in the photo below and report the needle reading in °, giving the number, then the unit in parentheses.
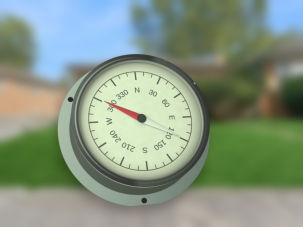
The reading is 300 (°)
